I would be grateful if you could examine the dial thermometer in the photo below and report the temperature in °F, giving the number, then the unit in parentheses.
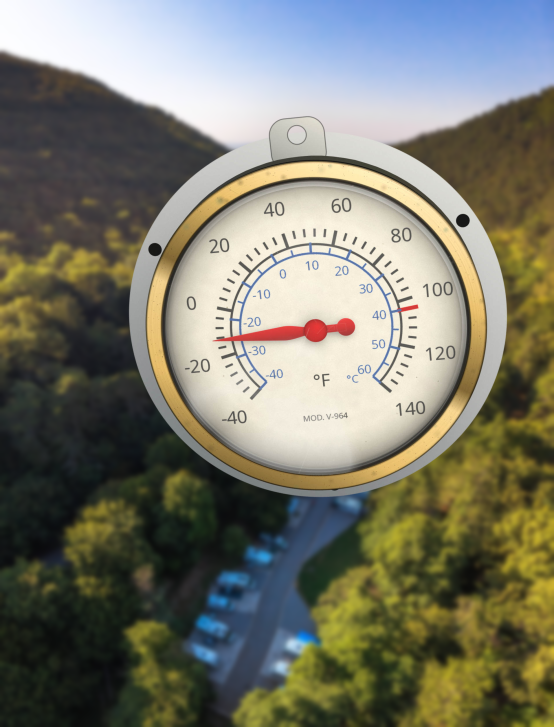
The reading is -12 (°F)
